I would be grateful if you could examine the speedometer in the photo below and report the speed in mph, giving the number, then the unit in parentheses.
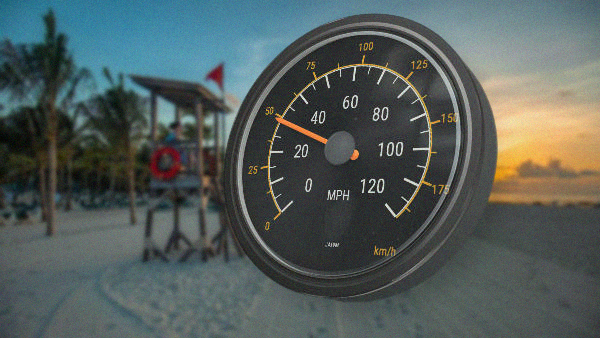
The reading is 30 (mph)
